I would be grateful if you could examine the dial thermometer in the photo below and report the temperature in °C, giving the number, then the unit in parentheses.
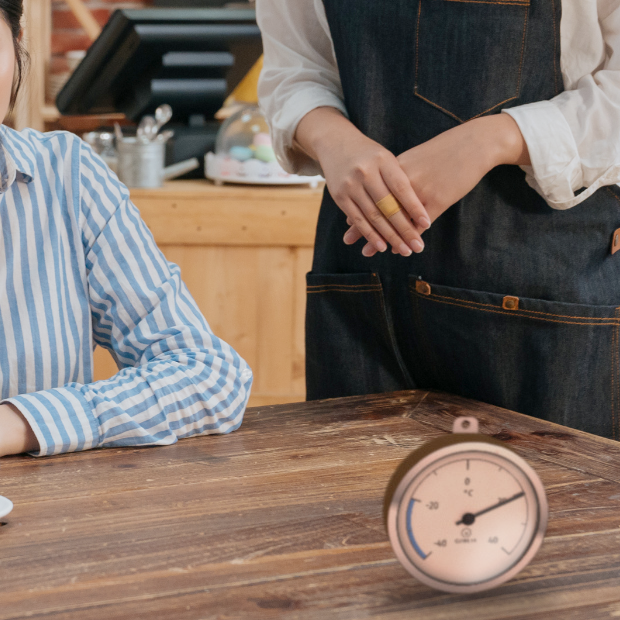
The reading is 20 (°C)
